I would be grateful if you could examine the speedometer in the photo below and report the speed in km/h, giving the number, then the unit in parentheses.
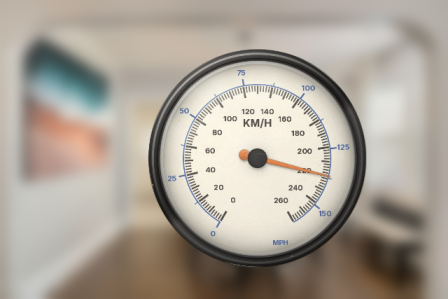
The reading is 220 (km/h)
